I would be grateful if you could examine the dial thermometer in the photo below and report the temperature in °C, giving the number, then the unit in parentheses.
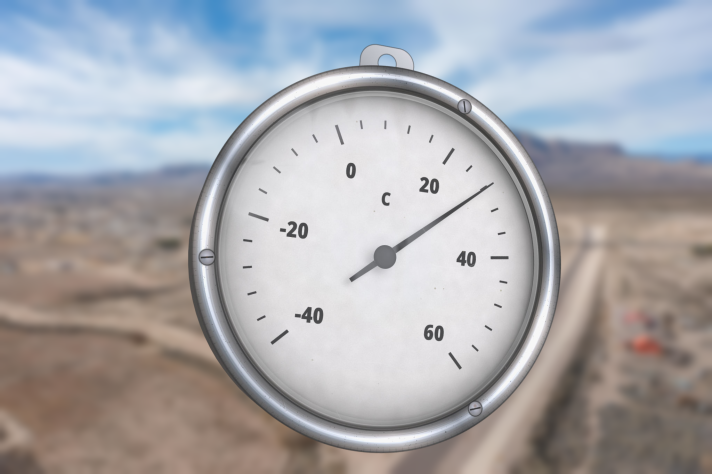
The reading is 28 (°C)
